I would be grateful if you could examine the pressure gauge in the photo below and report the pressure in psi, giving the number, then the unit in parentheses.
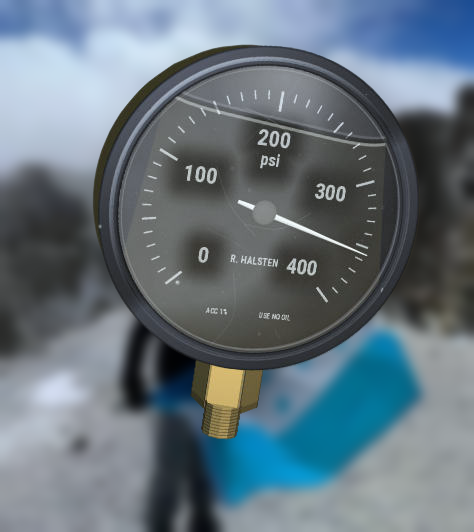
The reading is 355 (psi)
